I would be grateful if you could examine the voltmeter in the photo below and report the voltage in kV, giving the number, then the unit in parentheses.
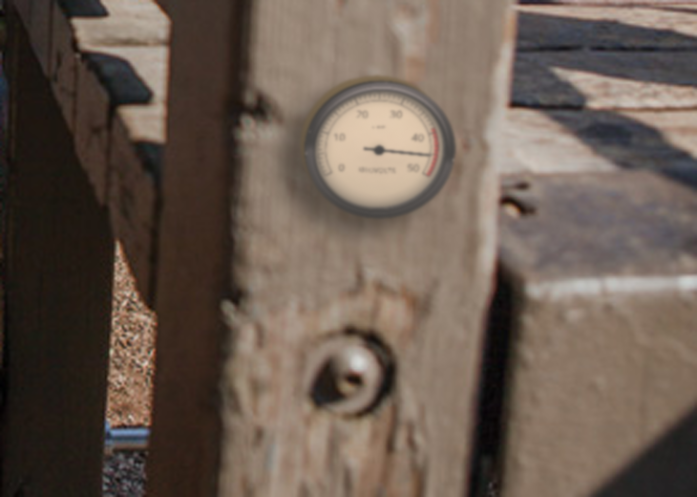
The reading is 45 (kV)
